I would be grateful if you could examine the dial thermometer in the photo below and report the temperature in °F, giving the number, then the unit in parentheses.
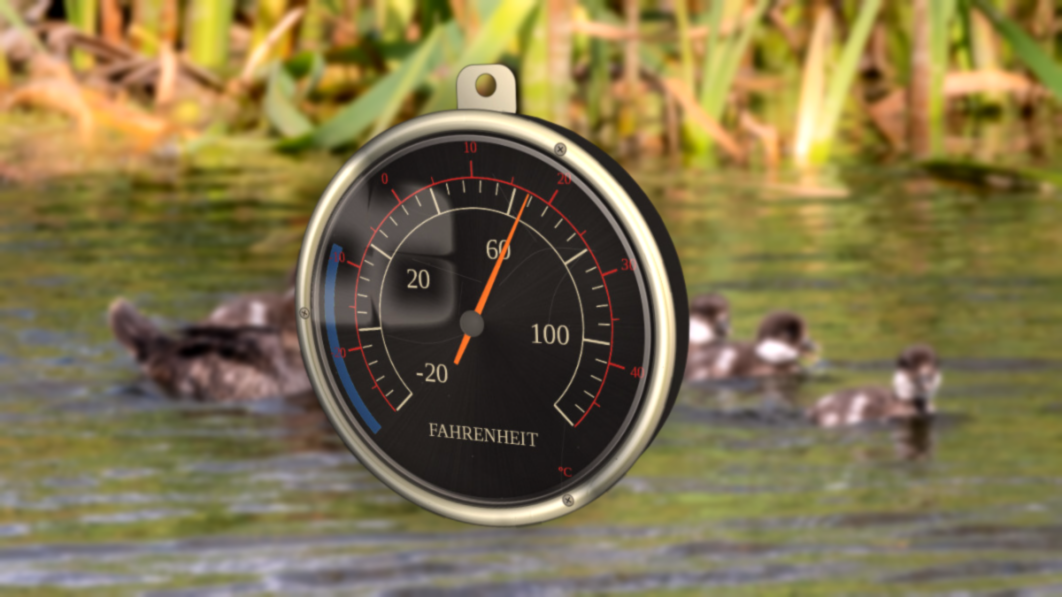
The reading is 64 (°F)
